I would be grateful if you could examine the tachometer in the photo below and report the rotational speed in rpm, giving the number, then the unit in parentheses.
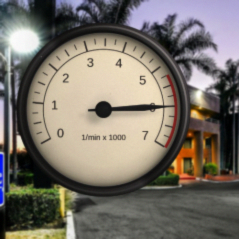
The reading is 6000 (rpm)
